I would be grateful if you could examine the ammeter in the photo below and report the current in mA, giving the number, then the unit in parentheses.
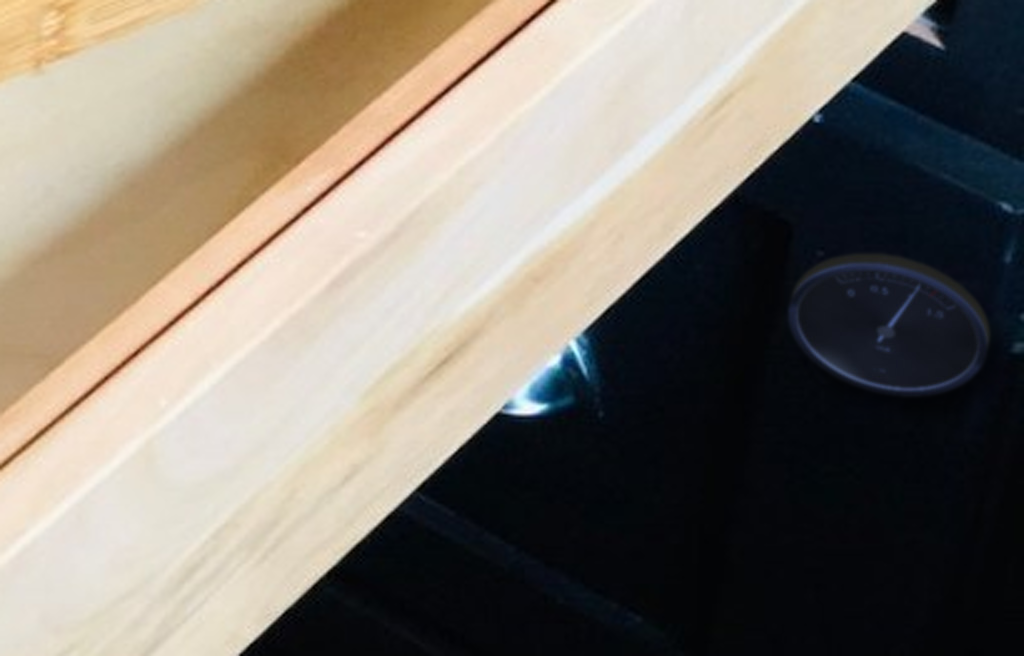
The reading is 1 (mA)
